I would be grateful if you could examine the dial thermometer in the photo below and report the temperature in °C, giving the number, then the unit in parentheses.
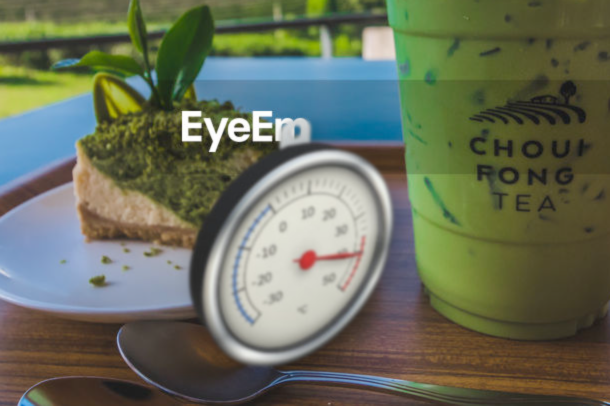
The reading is 40 (°C)
